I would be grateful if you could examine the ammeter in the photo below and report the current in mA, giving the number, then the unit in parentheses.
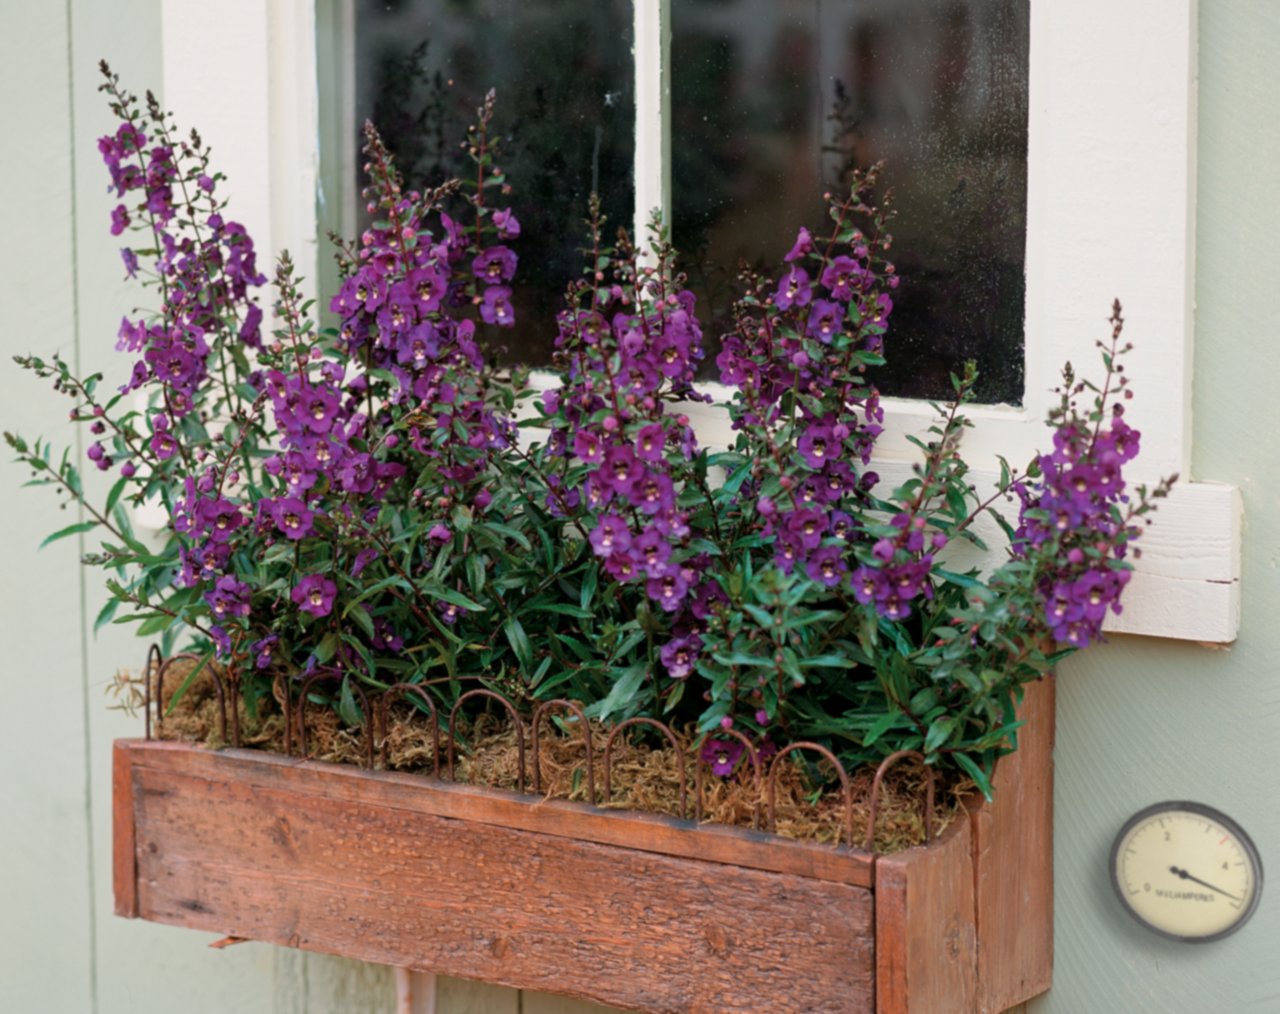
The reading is 4.8 (mA)
